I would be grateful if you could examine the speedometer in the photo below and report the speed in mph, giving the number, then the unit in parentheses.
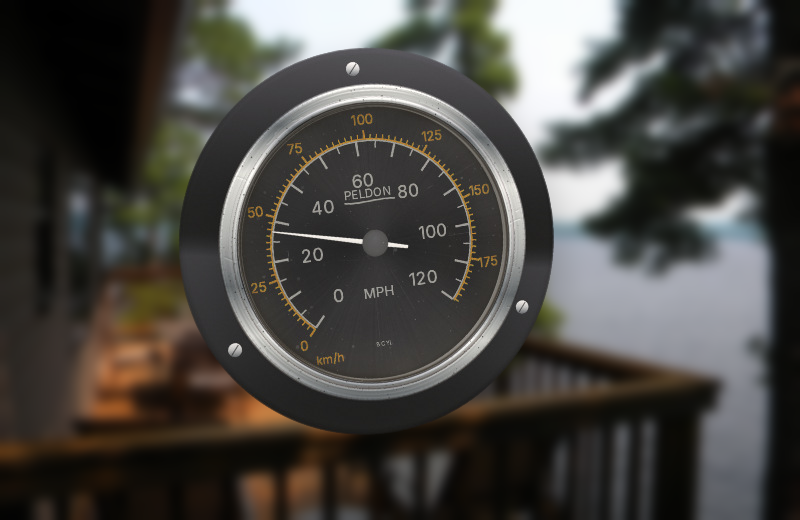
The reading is 27.5 (mph)
